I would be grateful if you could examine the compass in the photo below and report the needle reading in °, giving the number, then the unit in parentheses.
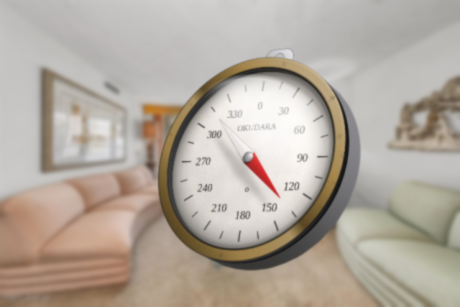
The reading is 135 (°)
